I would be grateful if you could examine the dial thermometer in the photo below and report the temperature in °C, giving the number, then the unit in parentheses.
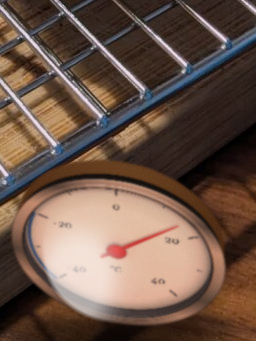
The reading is 15 (°C)
